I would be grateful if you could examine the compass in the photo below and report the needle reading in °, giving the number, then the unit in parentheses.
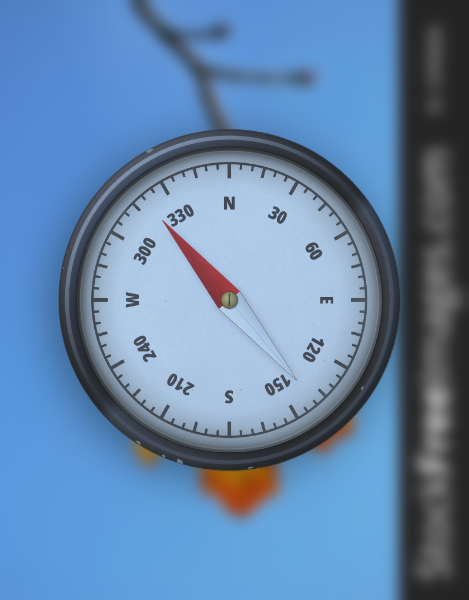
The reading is 320 (°)
